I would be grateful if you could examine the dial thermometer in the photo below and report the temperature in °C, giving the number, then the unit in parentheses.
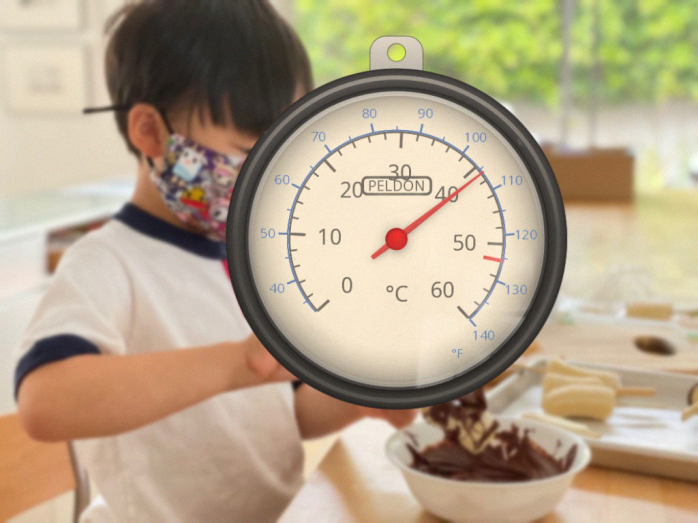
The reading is 41 (°C)
